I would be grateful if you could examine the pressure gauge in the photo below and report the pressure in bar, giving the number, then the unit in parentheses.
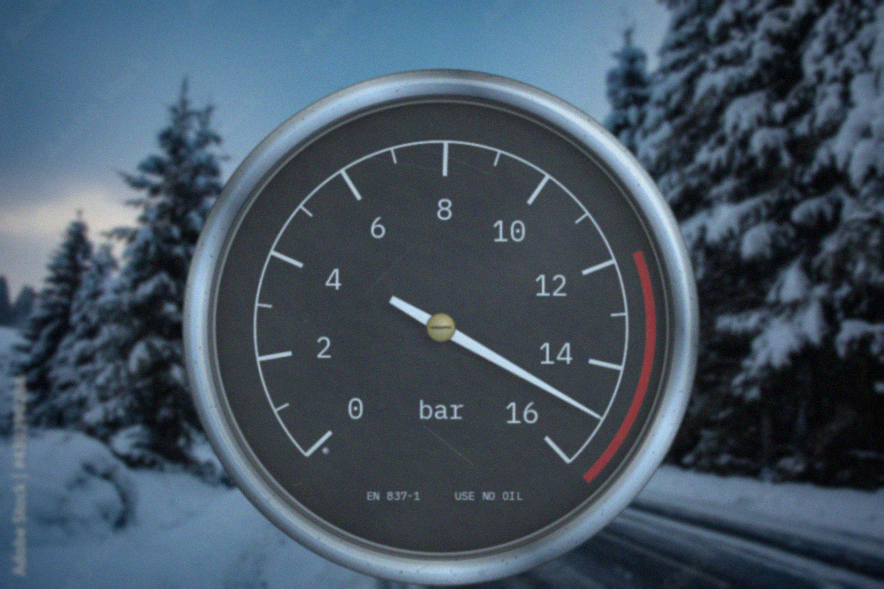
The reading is 15 (bar)
